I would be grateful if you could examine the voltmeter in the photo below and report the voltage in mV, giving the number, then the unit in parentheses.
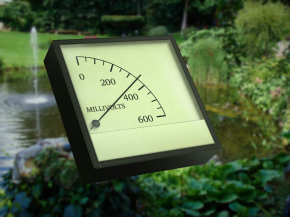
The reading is 350 (mV)
